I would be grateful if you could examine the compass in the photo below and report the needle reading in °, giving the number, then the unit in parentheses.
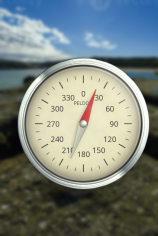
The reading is 20 (°)
